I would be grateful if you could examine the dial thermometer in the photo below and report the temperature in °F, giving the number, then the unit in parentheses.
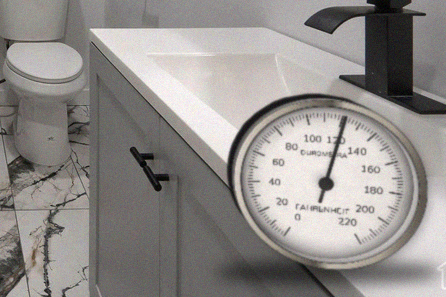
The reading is 120 (°F)
